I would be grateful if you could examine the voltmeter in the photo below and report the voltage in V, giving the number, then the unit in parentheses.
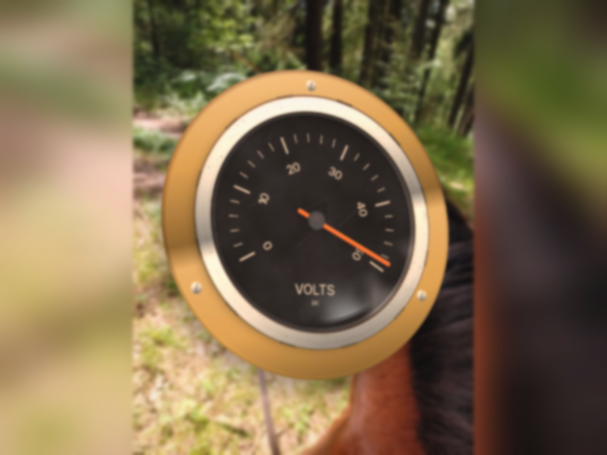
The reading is 49 (V)
